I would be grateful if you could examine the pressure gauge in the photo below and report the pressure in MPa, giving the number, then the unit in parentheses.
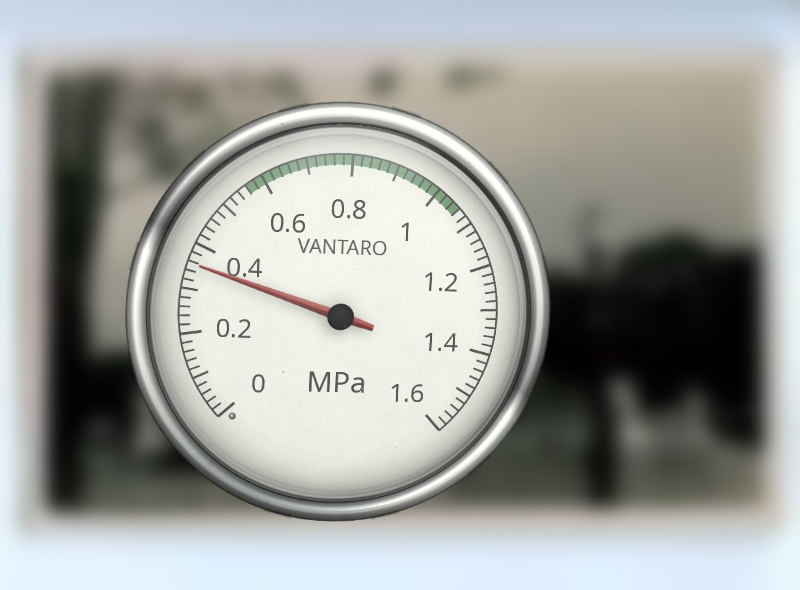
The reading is 0.36 (MPa)
